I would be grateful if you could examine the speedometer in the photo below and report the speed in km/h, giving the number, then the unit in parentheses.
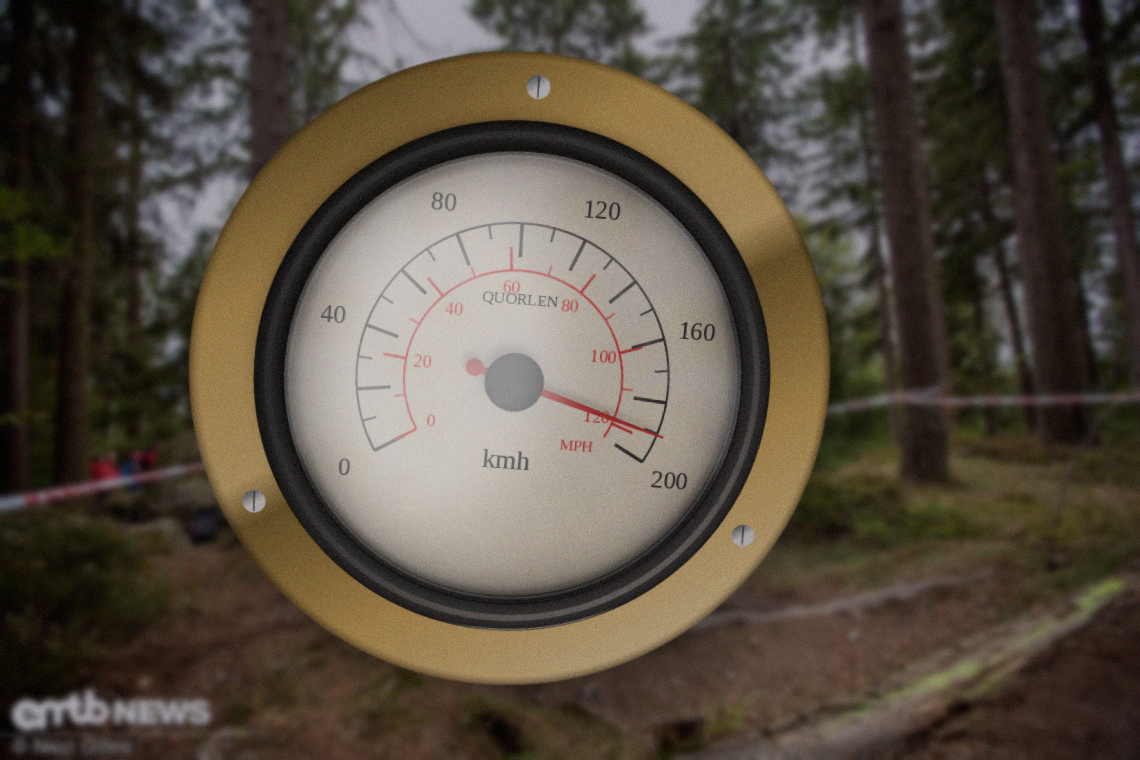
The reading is 190 (km/h)
